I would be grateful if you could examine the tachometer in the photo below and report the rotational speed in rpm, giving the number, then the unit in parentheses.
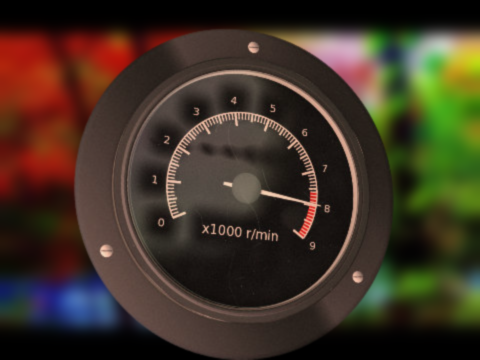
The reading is 8000 (rpm)
